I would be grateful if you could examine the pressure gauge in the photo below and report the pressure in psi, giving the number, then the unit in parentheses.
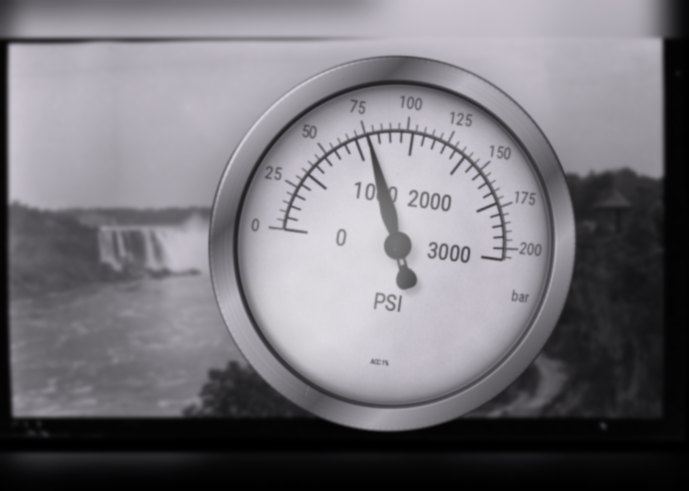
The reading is 1100 (psi)
